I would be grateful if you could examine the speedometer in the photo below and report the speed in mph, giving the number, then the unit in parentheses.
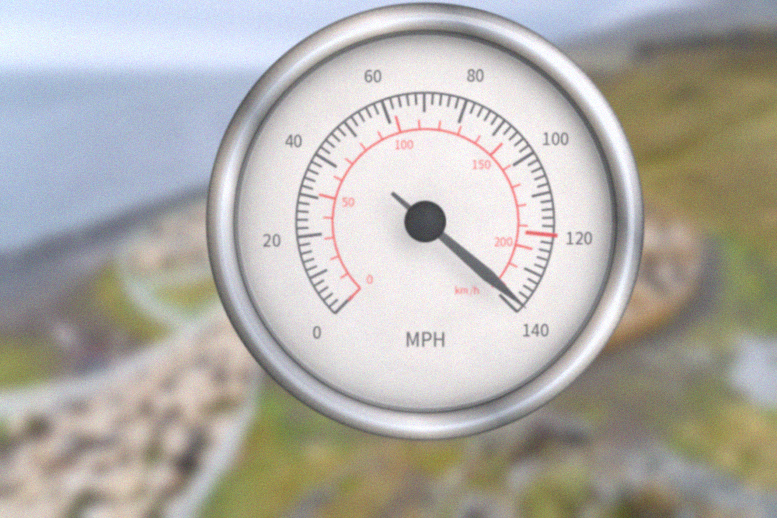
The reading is 138 (mph)
